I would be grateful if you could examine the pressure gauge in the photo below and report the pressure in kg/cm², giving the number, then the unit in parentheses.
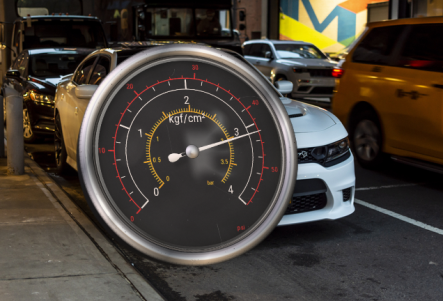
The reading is 3.1 (kg/cm²)
